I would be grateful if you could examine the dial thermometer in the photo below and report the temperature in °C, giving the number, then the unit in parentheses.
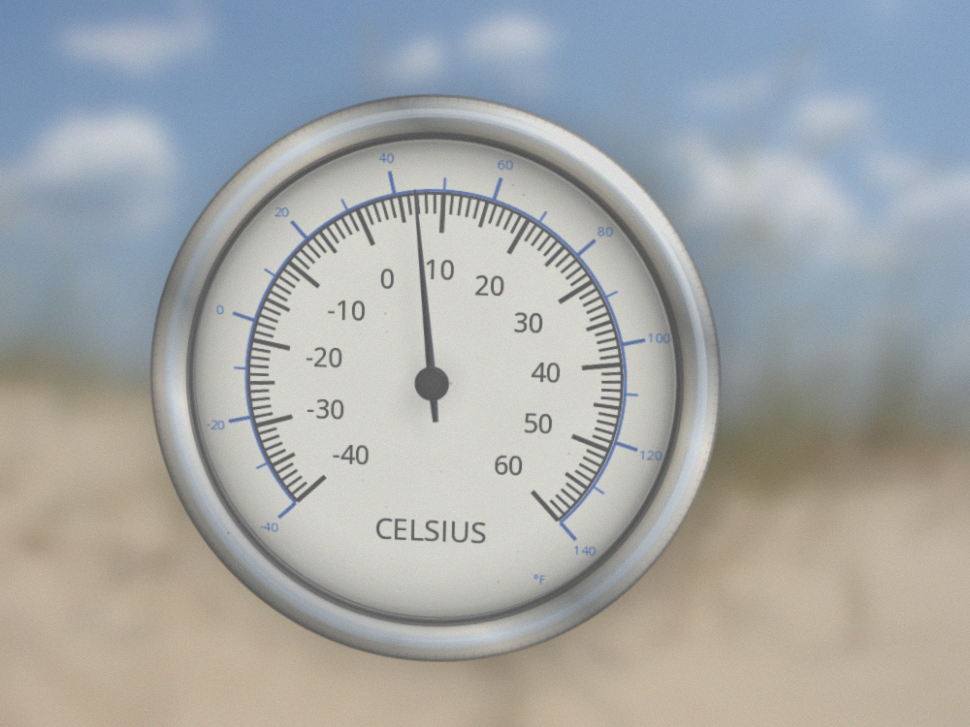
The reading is 7 (°C)
